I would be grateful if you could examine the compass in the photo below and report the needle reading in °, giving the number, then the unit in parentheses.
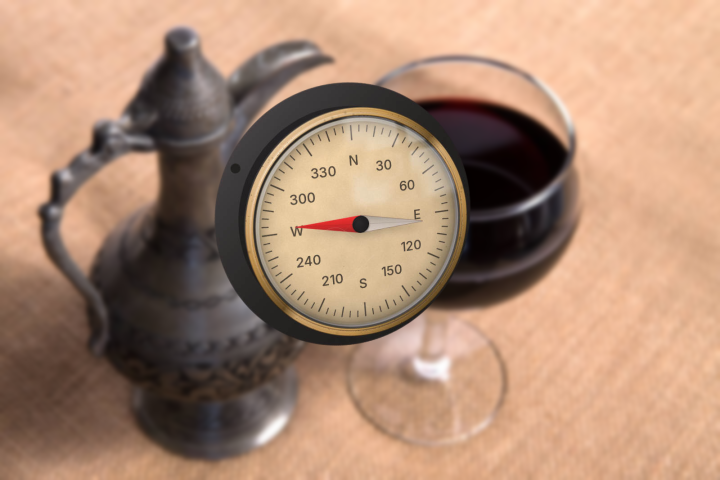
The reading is 275 (°)
